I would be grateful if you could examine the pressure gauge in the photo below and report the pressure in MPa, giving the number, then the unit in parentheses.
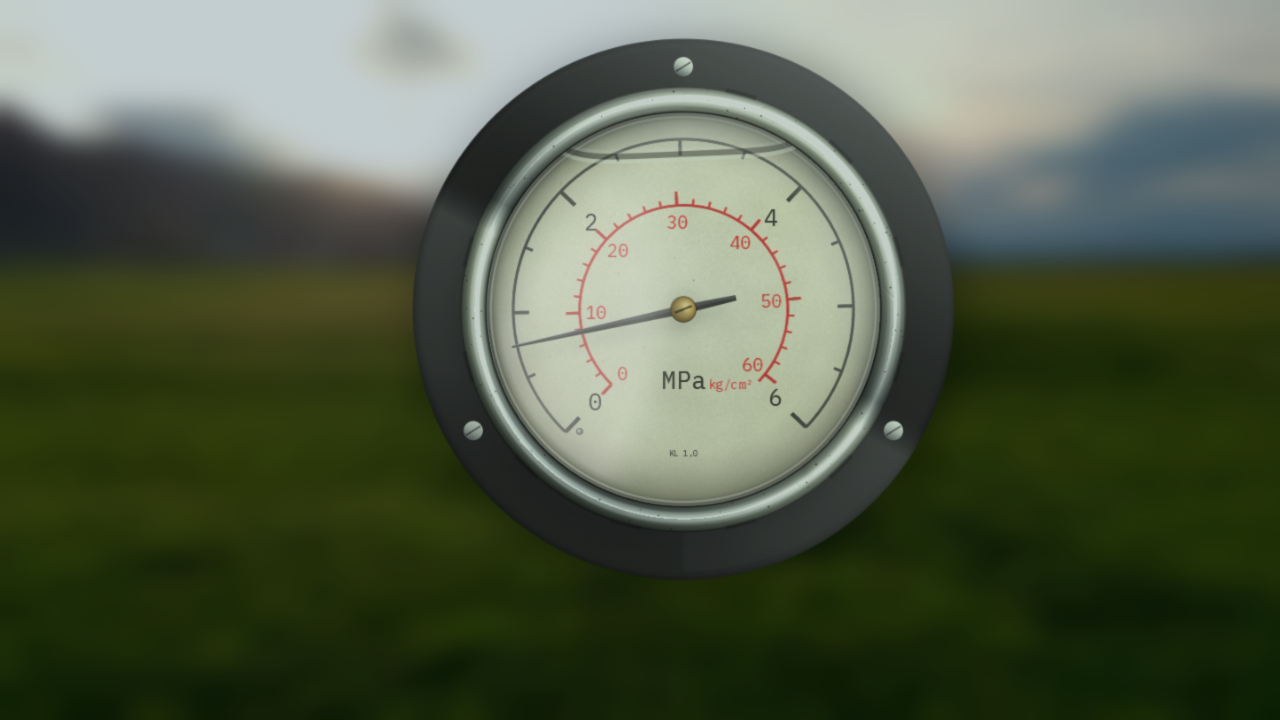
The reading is 0.75 (MPa)
